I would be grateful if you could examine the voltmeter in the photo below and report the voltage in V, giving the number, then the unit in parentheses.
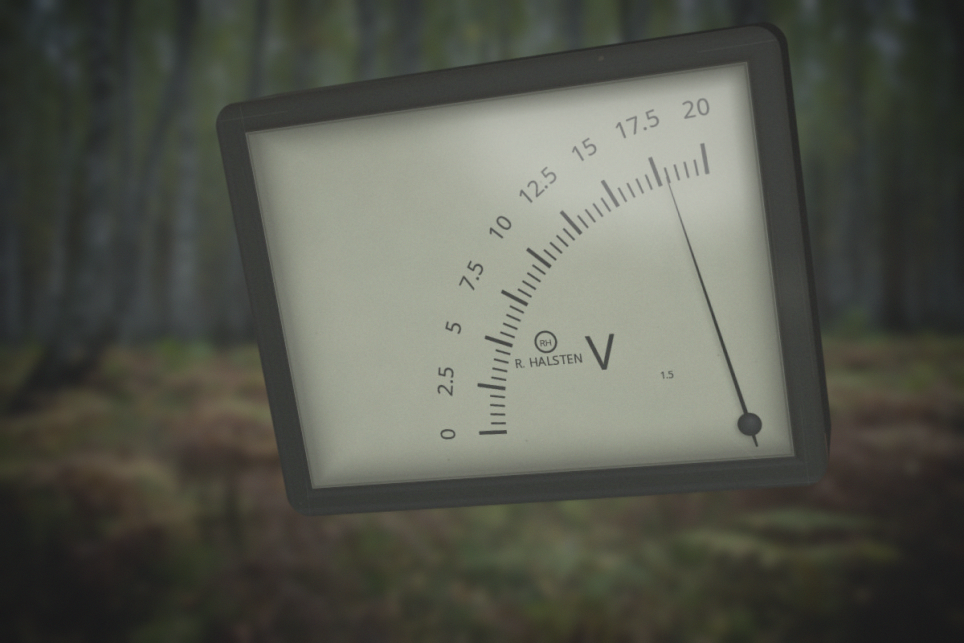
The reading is 18 (V)
